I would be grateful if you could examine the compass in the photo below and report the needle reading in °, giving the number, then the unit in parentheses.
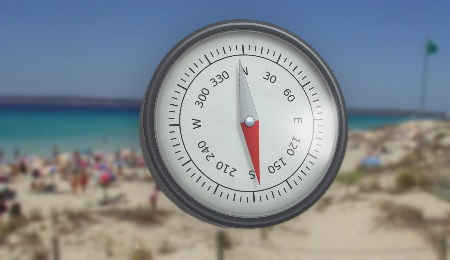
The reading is 175 (°)
